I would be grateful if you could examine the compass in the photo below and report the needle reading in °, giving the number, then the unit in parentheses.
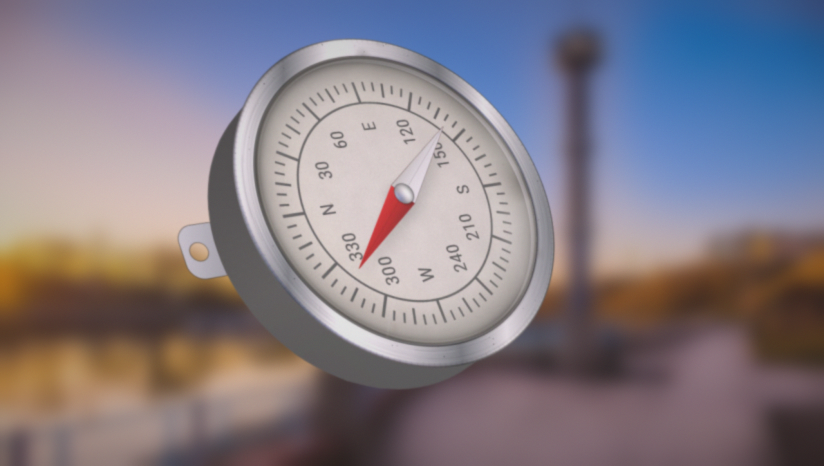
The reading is 320 (°)
